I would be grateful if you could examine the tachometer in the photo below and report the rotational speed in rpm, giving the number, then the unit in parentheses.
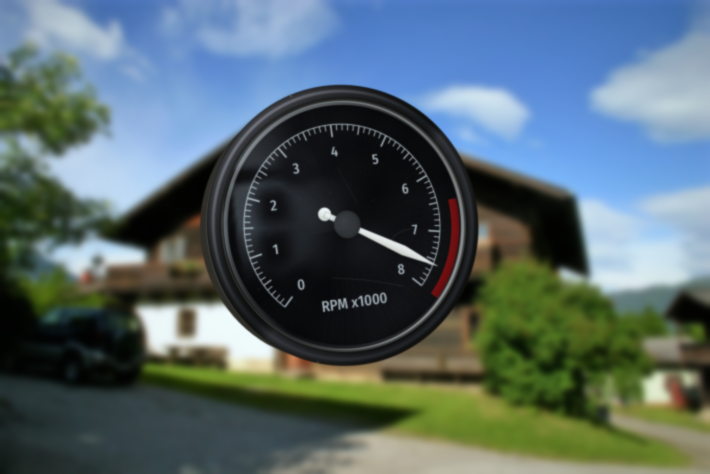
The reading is 7600 (rpm)
